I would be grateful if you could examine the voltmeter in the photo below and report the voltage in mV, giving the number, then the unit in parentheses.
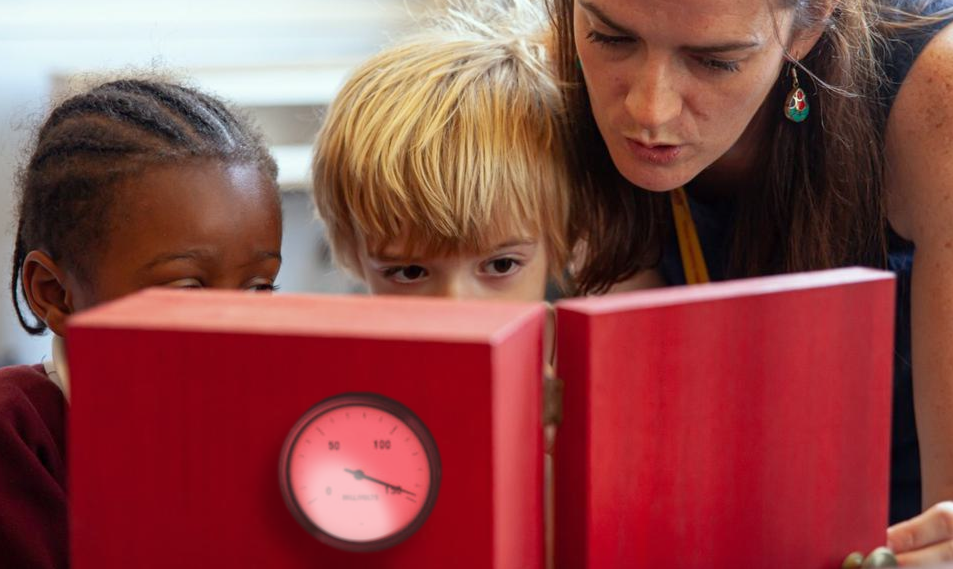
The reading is 145 (mV)
